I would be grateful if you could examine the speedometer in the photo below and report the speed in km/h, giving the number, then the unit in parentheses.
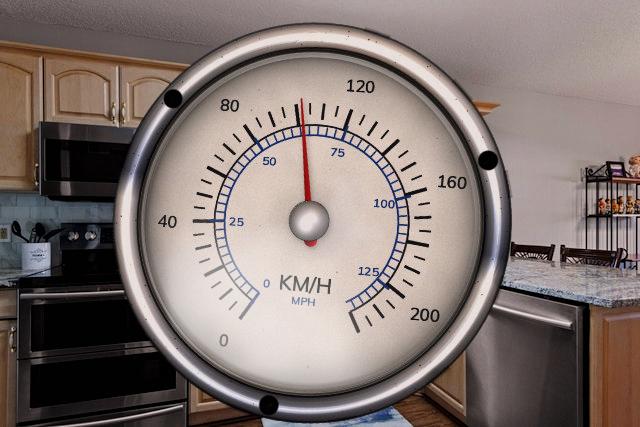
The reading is 102.5 (km/h)
